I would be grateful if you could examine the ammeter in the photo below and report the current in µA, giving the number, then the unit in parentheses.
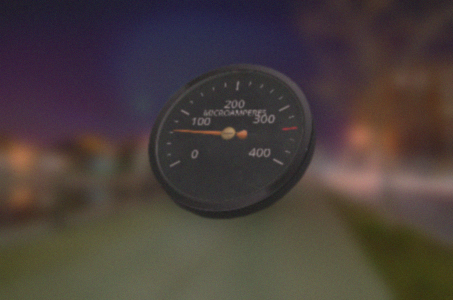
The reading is 60 (µA)
